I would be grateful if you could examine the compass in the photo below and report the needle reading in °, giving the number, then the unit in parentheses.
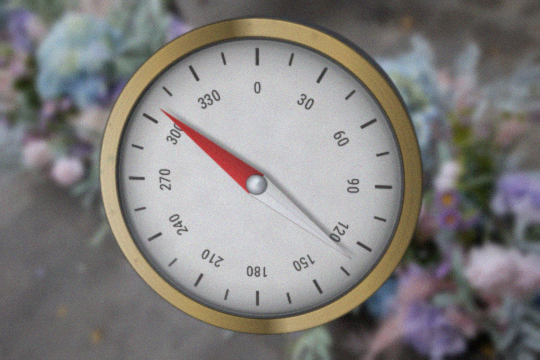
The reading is 307.5 (°)
